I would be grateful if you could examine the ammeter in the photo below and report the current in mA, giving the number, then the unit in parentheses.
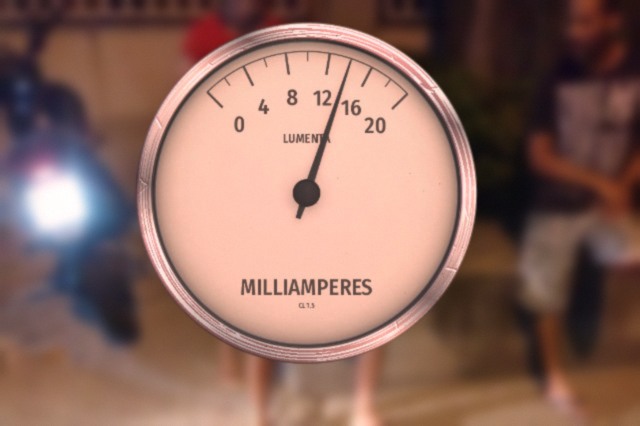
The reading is 14 (mA)
